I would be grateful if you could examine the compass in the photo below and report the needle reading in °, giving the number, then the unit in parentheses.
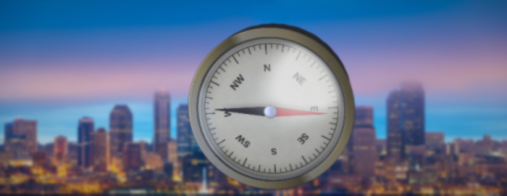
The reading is 95 (°)
